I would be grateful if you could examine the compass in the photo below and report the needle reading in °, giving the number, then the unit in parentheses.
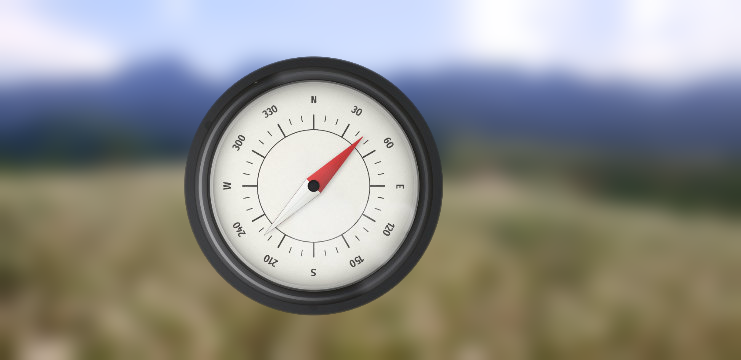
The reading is 45 (°)
